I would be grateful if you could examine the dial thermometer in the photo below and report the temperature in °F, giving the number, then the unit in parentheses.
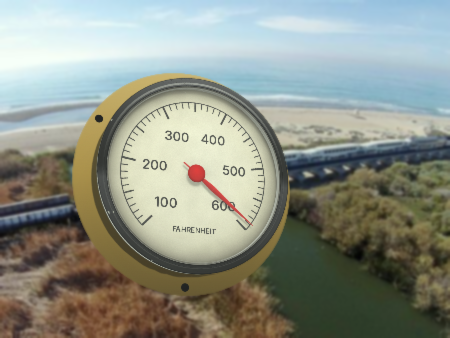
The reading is 590 (°F)
